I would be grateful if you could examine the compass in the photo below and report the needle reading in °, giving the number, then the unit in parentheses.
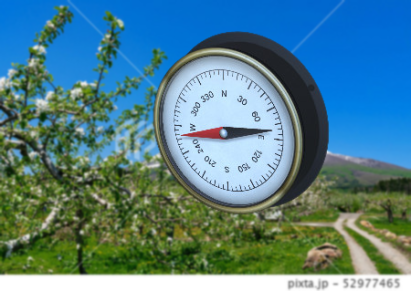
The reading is 260 (°)
